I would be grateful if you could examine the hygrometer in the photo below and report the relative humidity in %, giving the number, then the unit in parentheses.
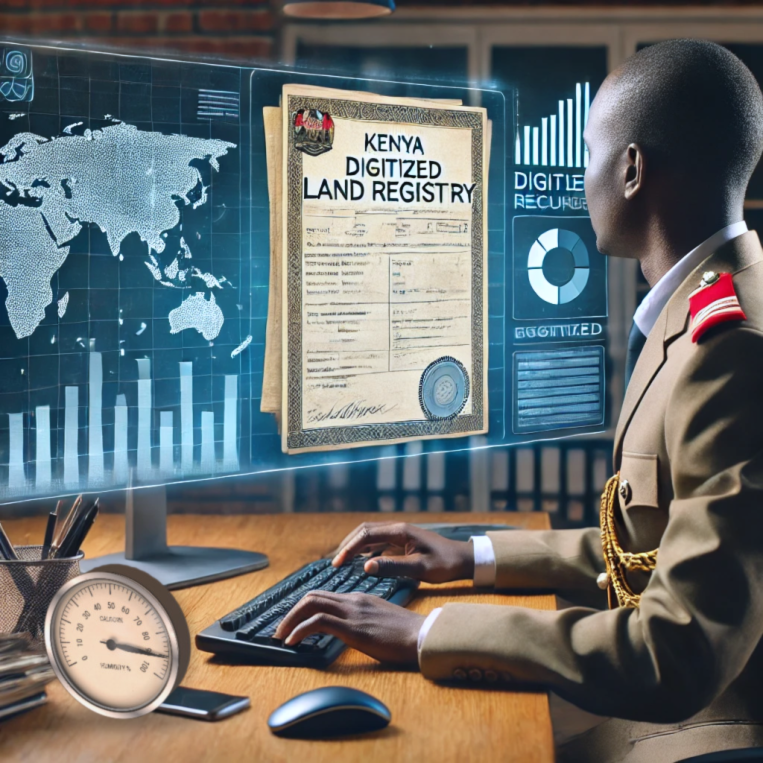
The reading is 90 (%)
